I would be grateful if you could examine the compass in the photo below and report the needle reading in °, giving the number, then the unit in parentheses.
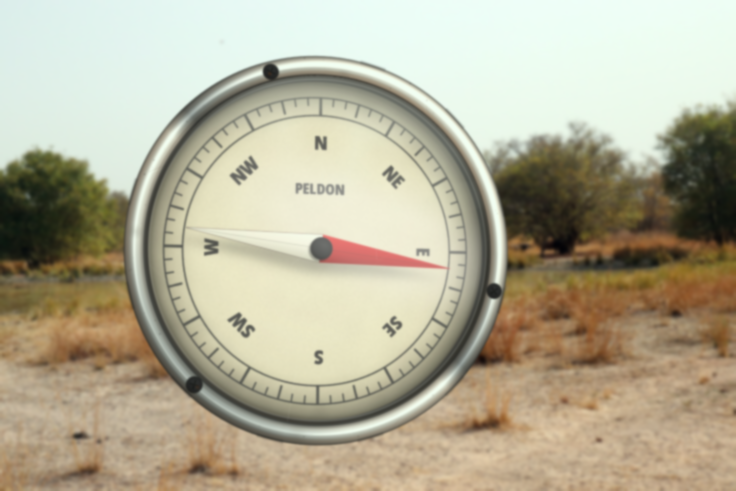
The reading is 97.5 (°)
